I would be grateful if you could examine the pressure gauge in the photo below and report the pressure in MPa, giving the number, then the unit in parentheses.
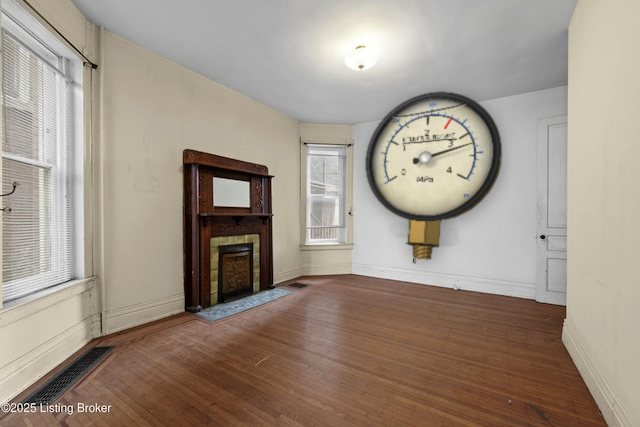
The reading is 3.25 (MPa)
